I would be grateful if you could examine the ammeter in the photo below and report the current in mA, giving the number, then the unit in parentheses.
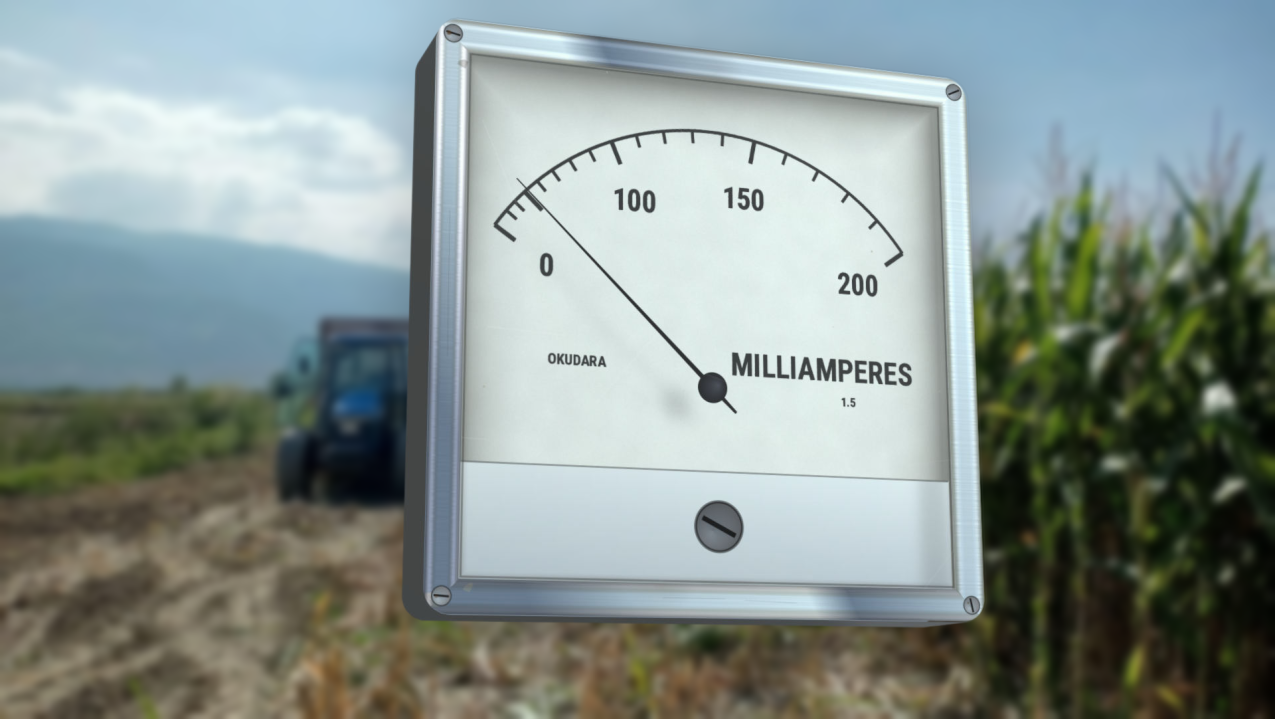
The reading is 50 (mA)
